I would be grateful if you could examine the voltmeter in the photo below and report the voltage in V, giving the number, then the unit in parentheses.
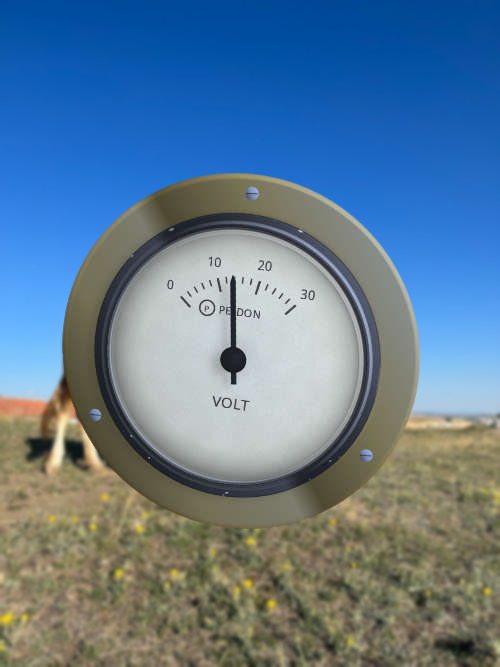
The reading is 14 (V)
